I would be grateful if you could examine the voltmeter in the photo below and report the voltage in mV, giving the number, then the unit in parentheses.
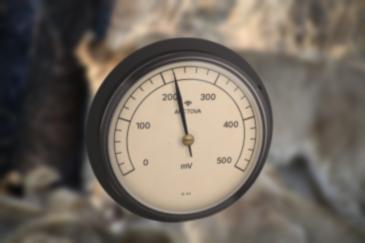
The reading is 220 (mV)
